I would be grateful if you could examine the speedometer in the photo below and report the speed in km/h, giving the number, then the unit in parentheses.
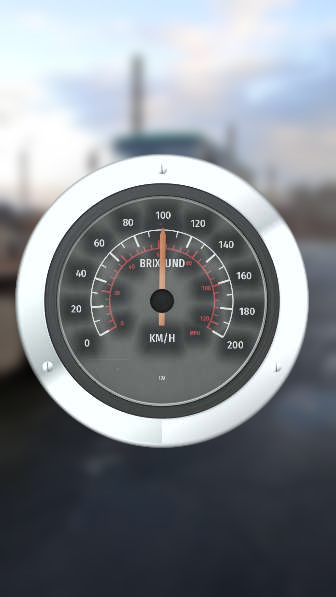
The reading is 100 (km/h)
